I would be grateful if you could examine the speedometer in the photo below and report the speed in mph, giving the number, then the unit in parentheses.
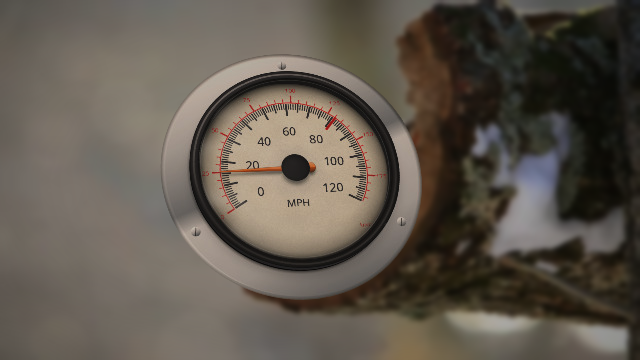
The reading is 15 (mph)
